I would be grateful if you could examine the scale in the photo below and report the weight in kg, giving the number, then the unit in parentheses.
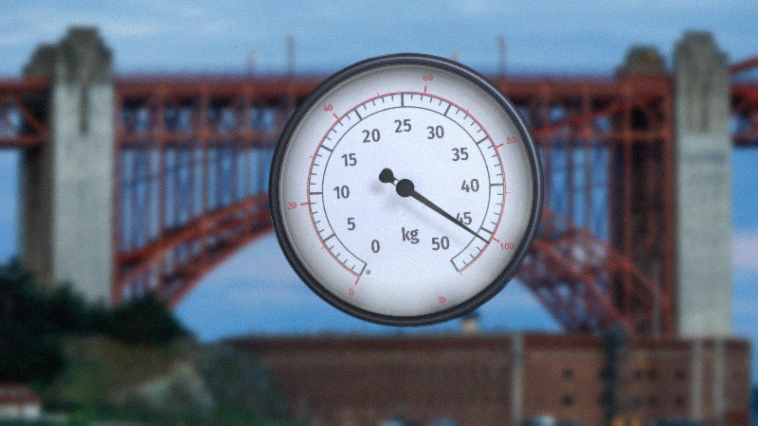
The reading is 46 (kg)
